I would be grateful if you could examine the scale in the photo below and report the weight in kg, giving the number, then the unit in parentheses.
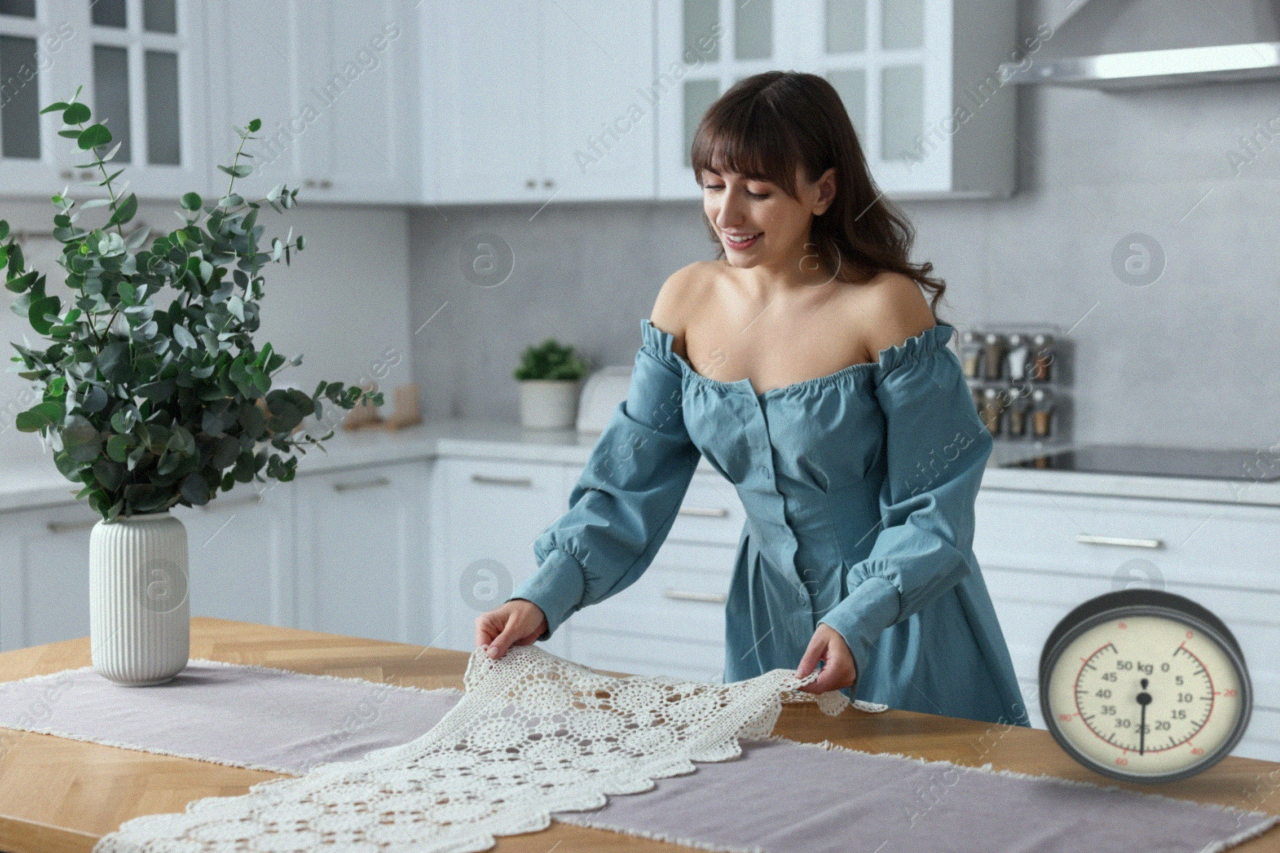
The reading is 25 (kg)
